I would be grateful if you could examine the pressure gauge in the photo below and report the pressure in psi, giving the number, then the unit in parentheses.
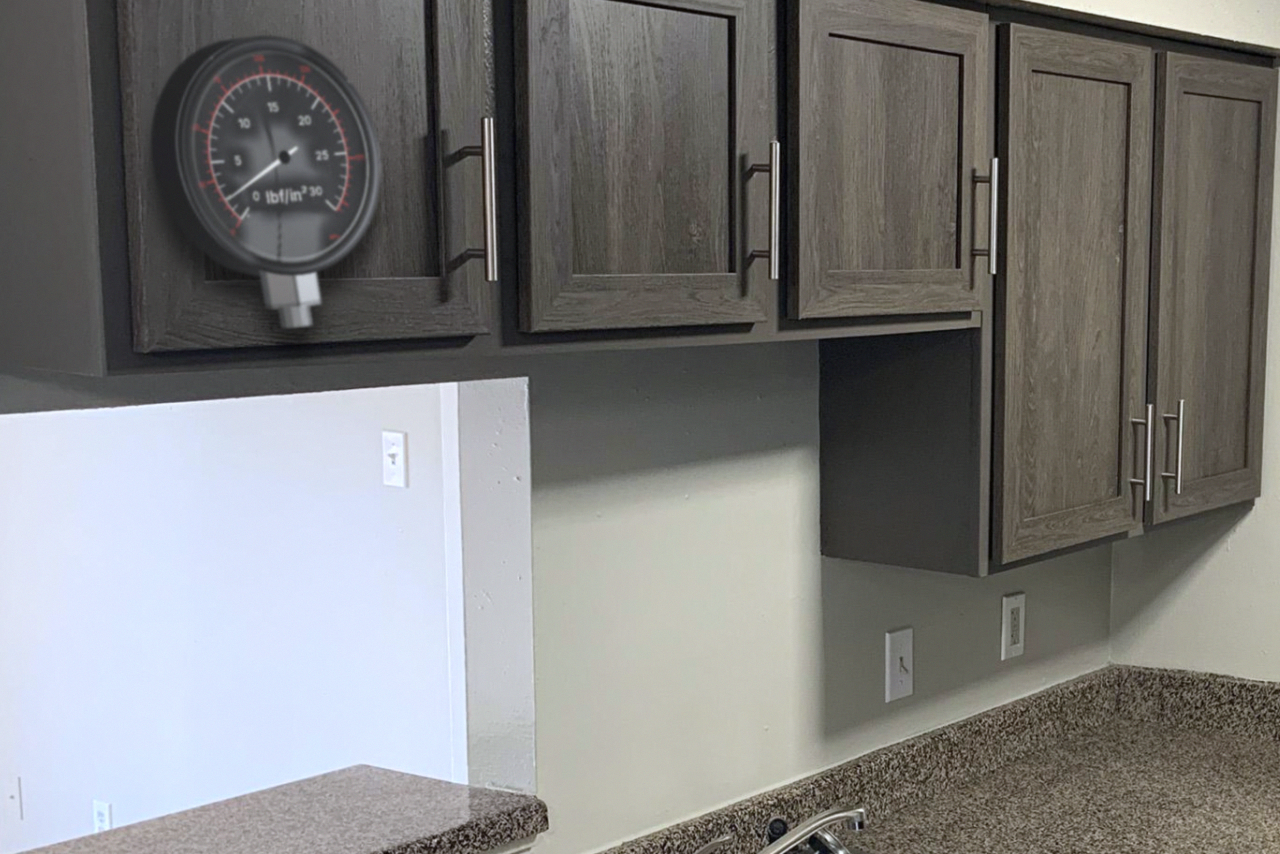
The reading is 2 (psi)
